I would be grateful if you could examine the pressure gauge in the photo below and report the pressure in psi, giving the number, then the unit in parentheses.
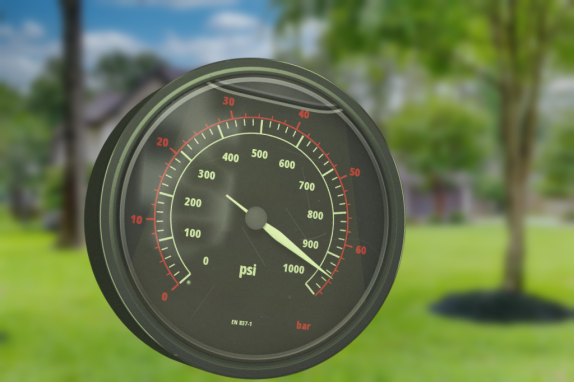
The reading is 950 (psi)
